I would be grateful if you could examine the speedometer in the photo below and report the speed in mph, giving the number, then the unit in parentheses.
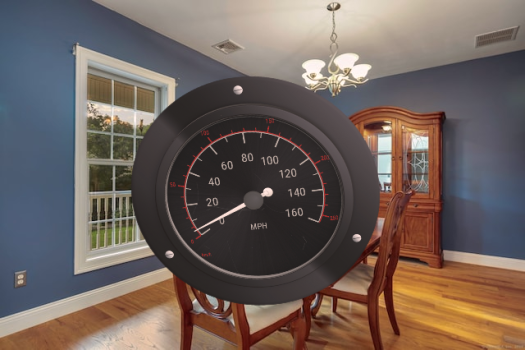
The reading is 5 (mph)
